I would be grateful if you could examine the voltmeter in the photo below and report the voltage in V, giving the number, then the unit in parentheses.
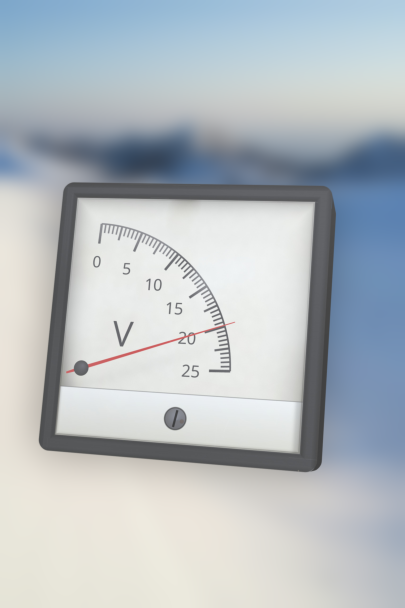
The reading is 20 (V)
